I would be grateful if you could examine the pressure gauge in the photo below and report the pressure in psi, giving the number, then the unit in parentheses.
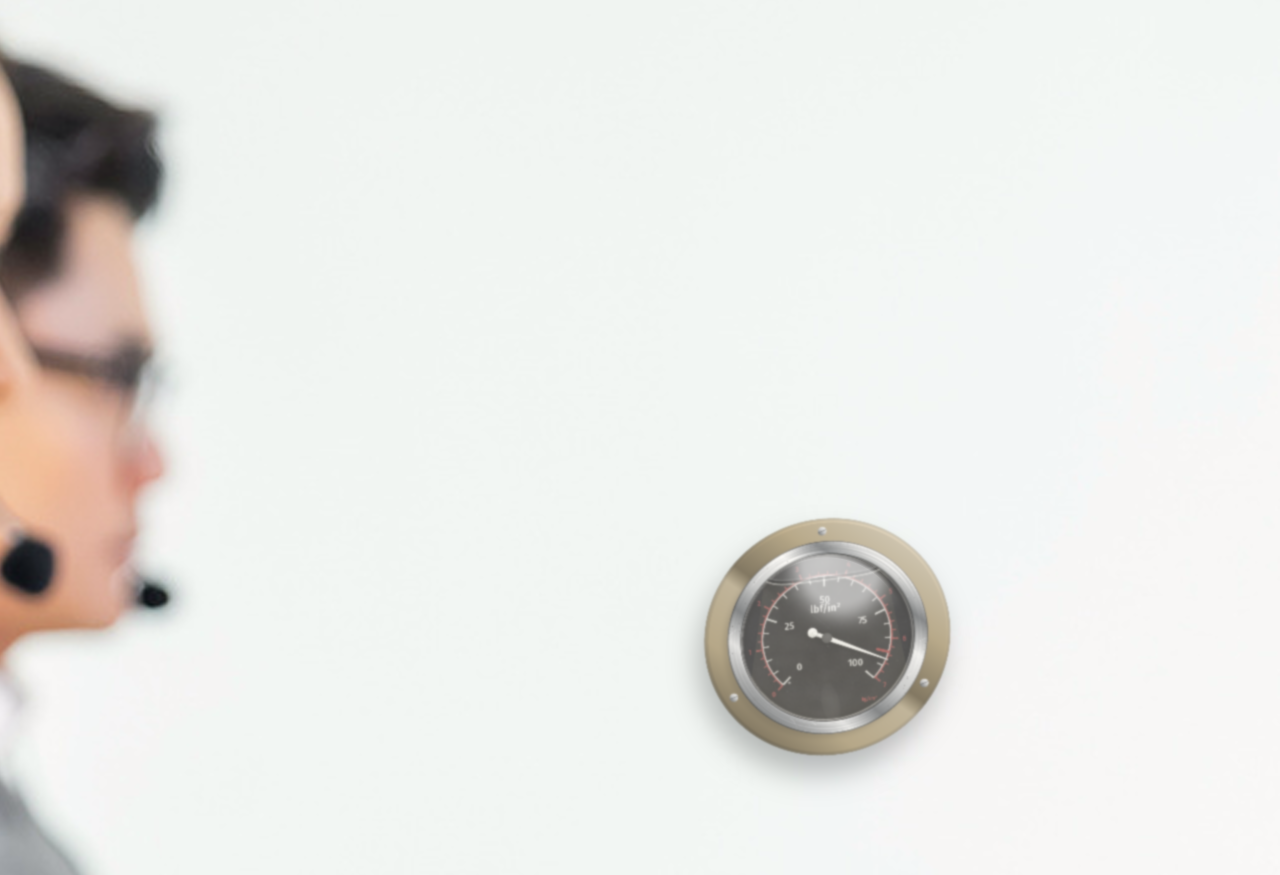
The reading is 92.5 (psi)
